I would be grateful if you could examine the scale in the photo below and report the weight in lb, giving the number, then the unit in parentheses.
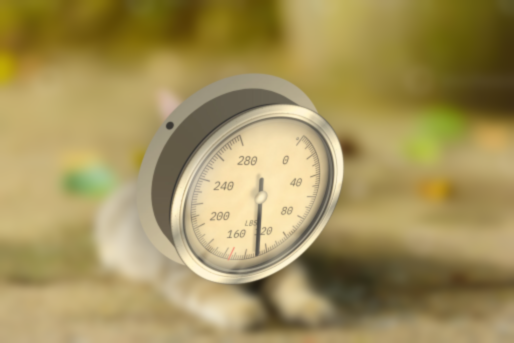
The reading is 130 (lb)
